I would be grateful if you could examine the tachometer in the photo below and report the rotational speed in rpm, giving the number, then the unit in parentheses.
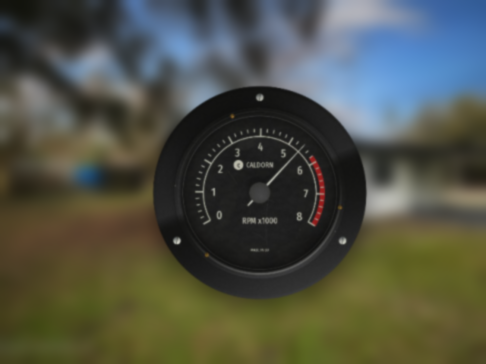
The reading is 5400 (rpm)
